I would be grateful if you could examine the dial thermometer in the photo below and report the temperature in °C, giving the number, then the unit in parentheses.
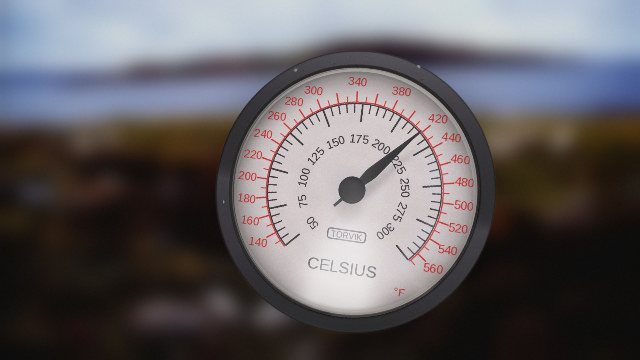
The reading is 215 (°C)
